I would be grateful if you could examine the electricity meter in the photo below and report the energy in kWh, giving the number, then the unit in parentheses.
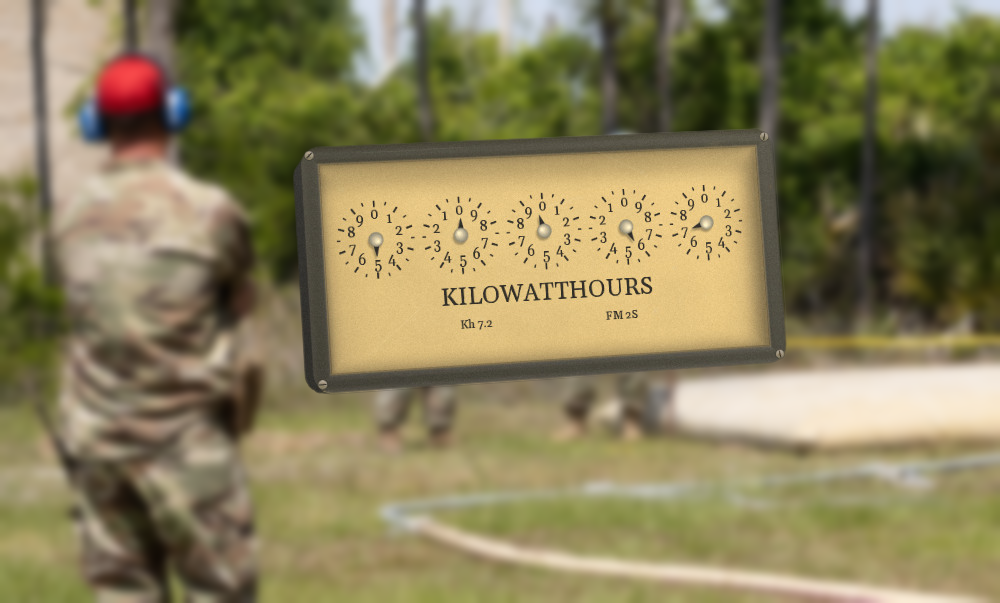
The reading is 49957 (kWh)
